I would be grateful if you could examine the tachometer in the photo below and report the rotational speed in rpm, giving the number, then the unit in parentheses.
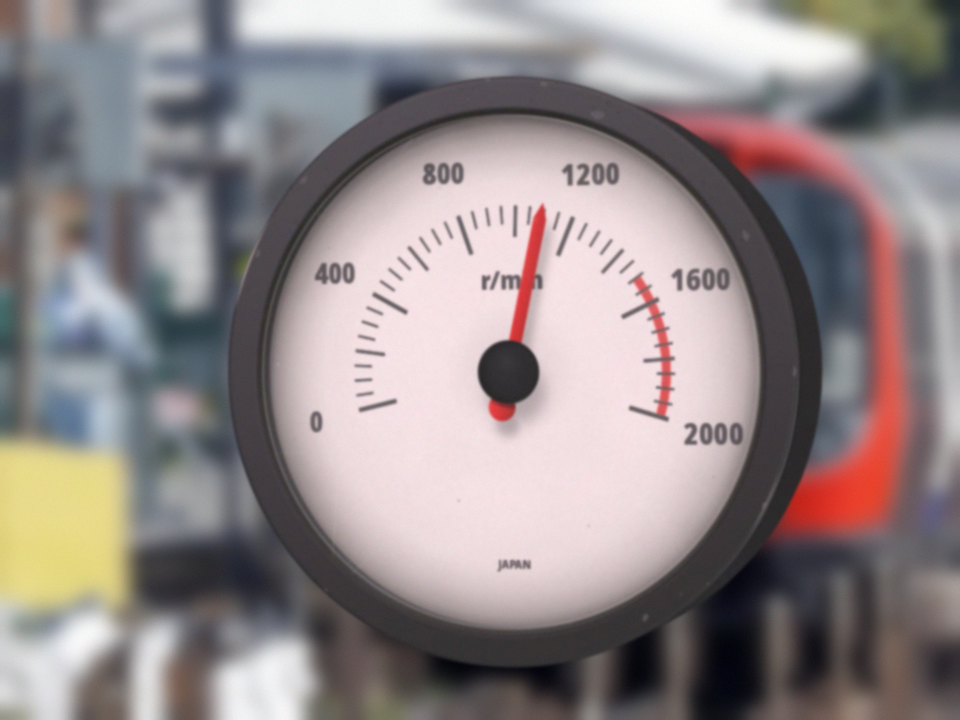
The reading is 1100 (rpm)
